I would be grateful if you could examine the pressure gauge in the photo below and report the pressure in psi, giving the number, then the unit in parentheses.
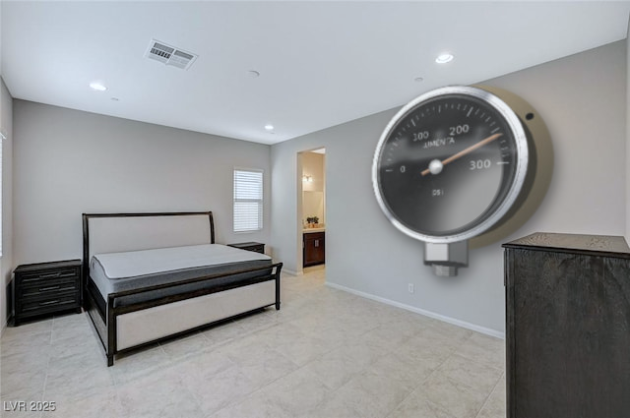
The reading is 260 (psi)
